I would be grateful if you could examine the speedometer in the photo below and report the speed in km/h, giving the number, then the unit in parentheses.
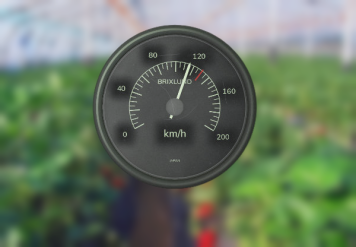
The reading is 115 (km/h)
